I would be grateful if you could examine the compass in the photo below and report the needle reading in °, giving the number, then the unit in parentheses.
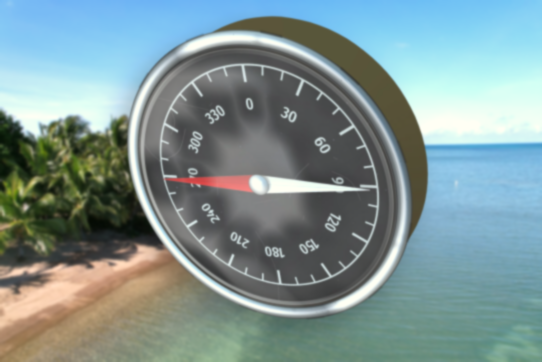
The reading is 270 (°)
